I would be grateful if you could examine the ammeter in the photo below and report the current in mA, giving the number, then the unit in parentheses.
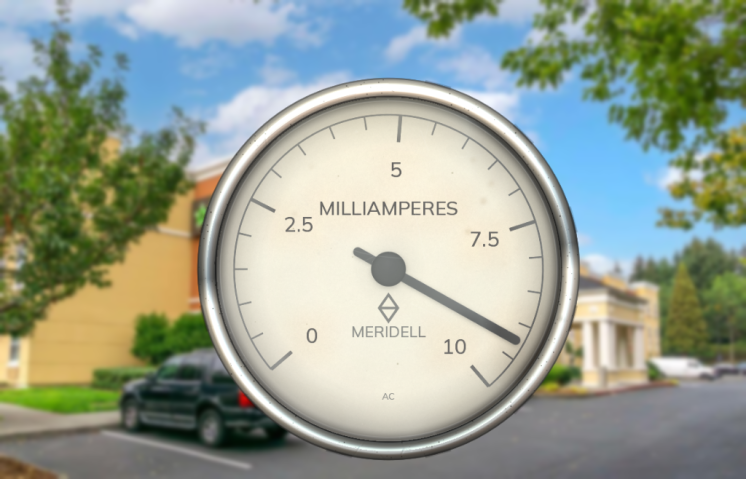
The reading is 9.25 (mA)
